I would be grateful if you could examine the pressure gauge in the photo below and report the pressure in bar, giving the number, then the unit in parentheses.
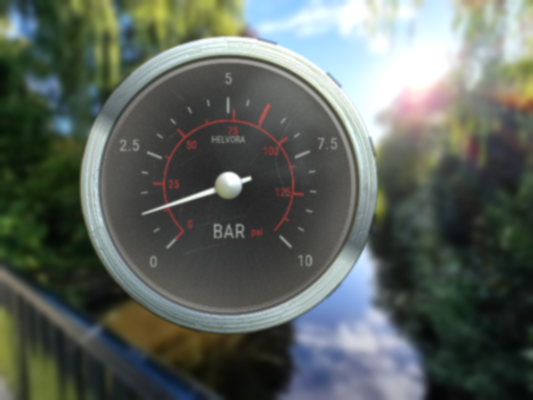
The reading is 1 (bar)
